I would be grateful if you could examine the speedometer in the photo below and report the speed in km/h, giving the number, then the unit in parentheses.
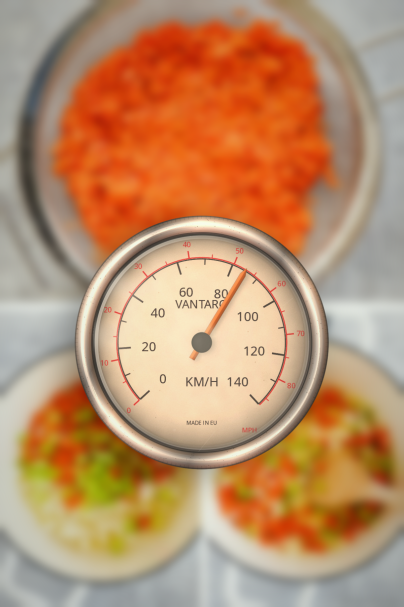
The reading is 85 (km/h)
